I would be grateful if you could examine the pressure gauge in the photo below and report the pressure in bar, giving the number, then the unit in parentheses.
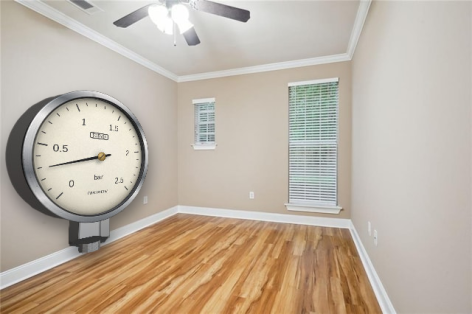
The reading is 0.3 (bar)
